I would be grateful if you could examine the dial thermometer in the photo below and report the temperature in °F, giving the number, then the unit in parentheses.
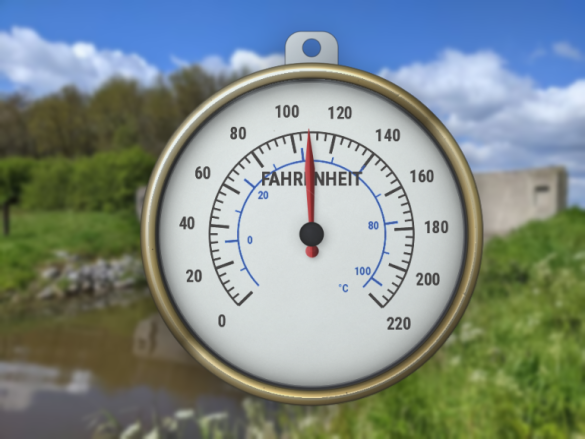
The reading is 108 (°F)
